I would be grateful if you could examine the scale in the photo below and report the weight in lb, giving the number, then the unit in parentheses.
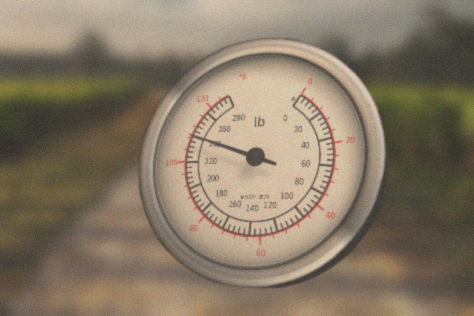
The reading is 240 (lb)
